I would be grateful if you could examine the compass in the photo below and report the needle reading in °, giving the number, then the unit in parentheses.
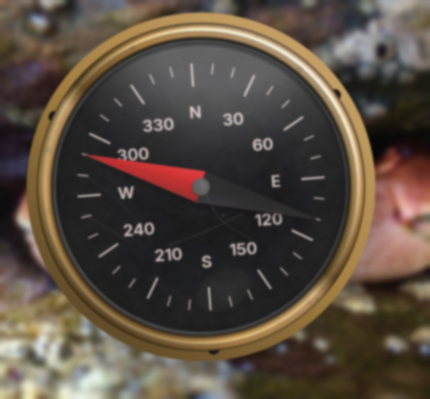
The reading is 290 (°)
